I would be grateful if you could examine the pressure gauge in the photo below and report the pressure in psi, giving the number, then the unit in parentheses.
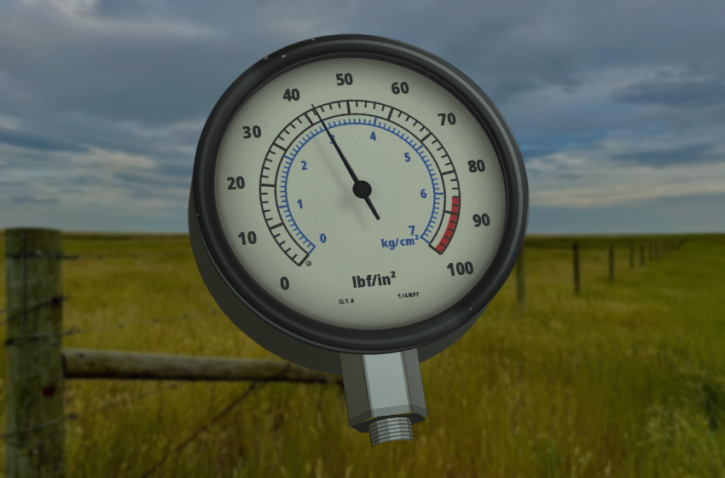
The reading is 42 (psi)
